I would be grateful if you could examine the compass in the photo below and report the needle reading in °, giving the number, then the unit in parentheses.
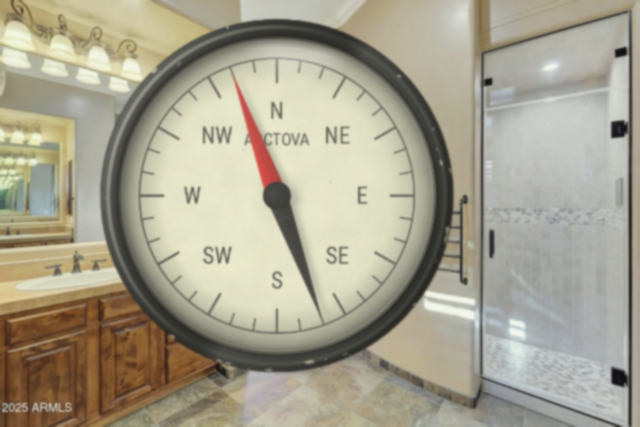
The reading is 340 (°)
